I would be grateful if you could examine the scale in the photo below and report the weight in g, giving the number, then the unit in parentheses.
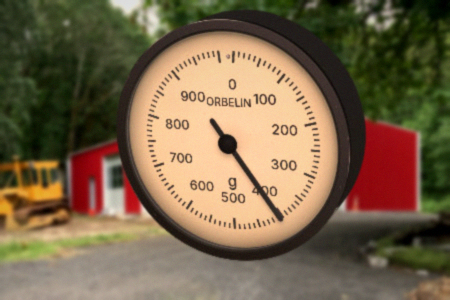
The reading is 400 (g)
